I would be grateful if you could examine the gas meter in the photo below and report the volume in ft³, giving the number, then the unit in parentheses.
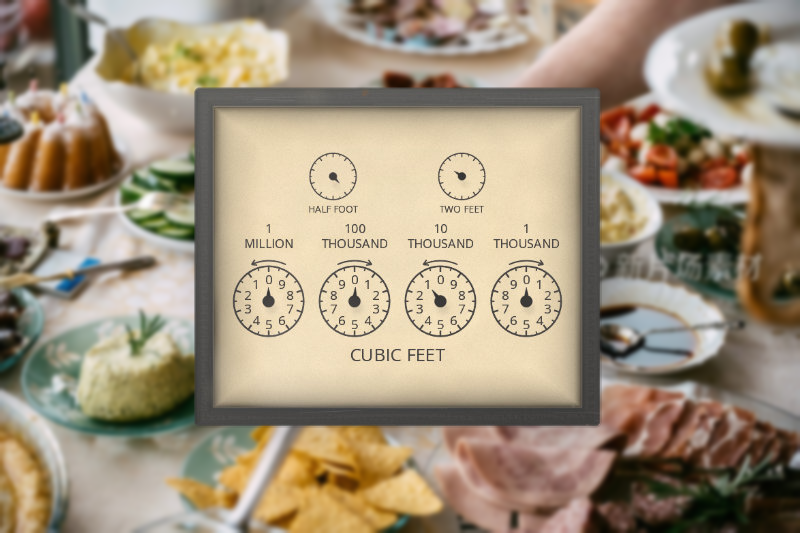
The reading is 1000 (ft³)
